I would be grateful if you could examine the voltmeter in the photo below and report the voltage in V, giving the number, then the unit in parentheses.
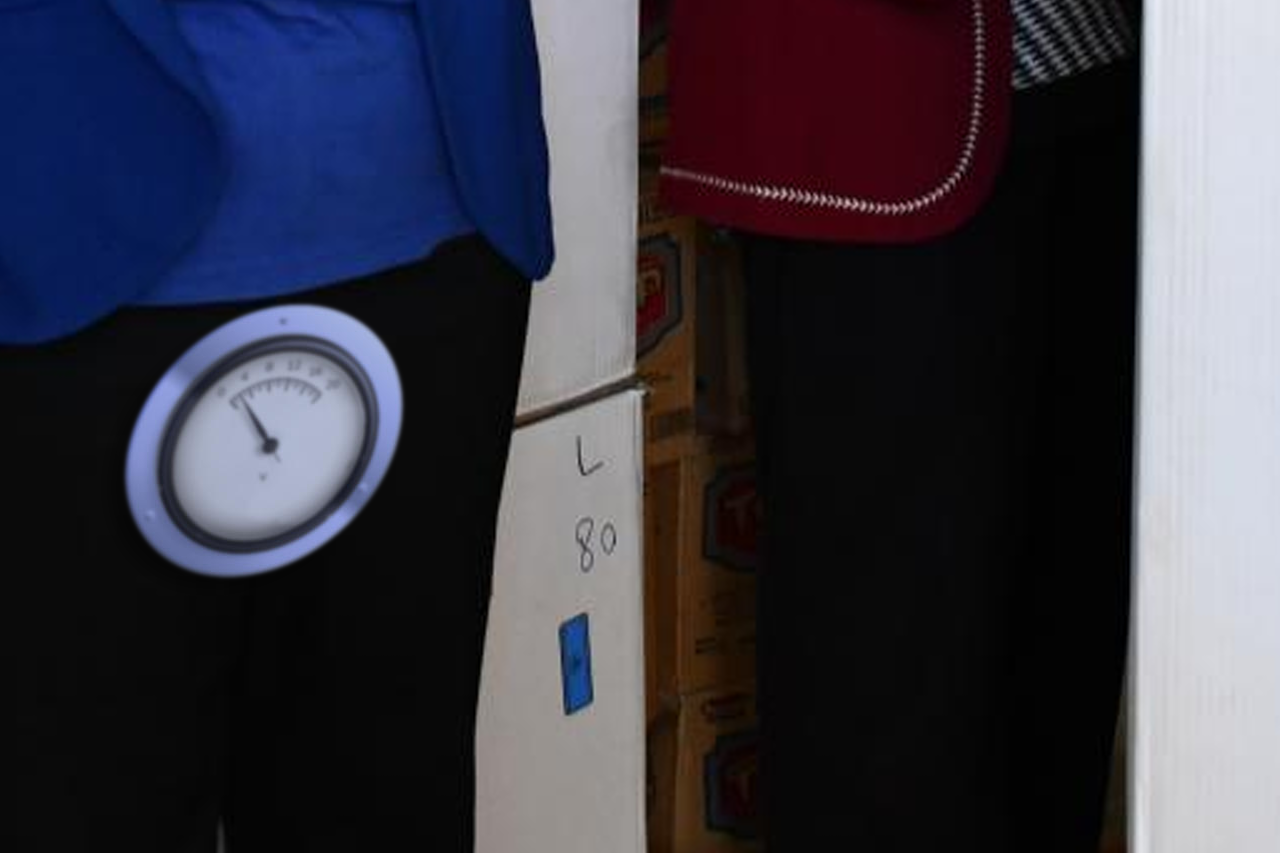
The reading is 2 (V)
